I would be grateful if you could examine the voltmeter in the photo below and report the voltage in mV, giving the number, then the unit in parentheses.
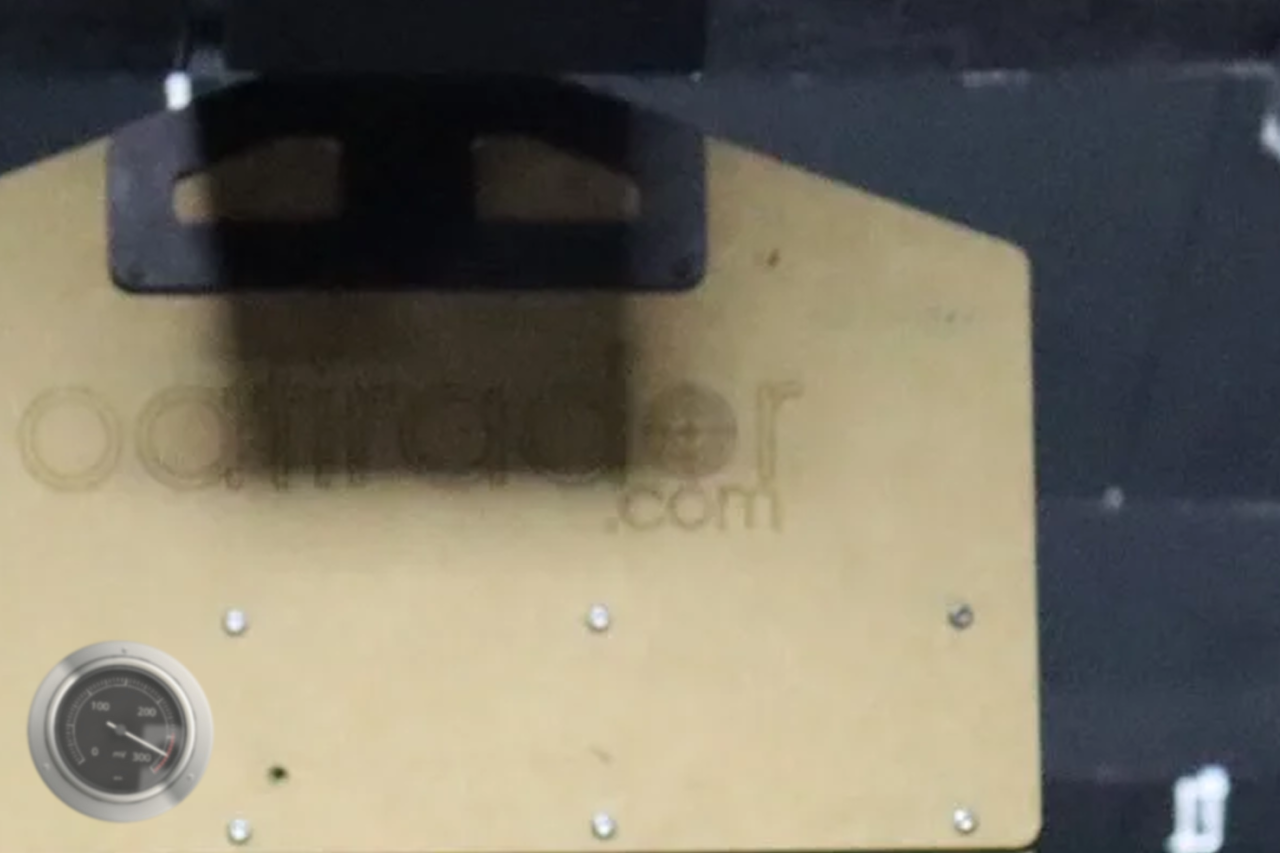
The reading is 275 (mV)
